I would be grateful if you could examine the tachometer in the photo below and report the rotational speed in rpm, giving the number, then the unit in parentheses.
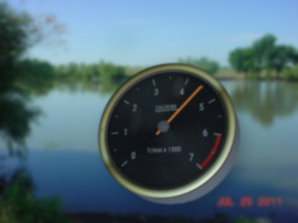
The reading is 4500 (rpm)
